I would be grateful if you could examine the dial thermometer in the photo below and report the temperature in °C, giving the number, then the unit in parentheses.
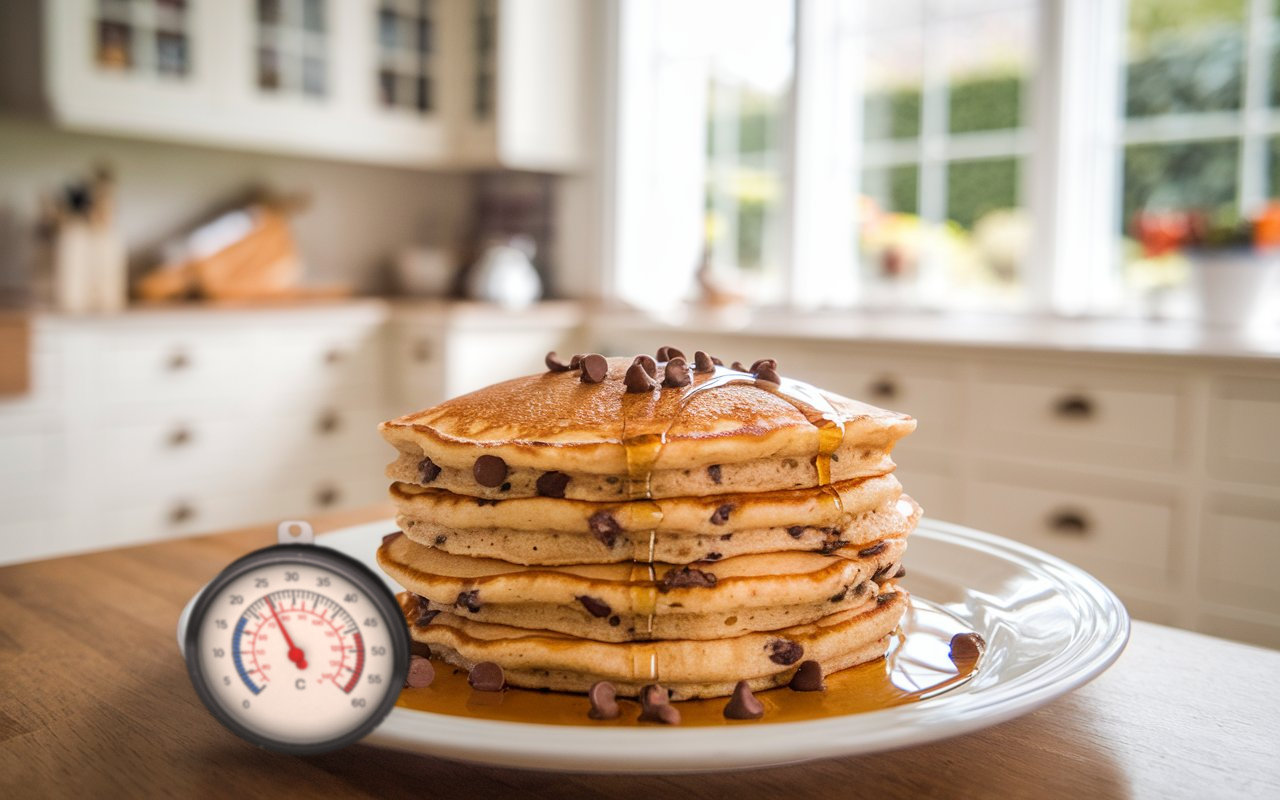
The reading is 25 (°C)
